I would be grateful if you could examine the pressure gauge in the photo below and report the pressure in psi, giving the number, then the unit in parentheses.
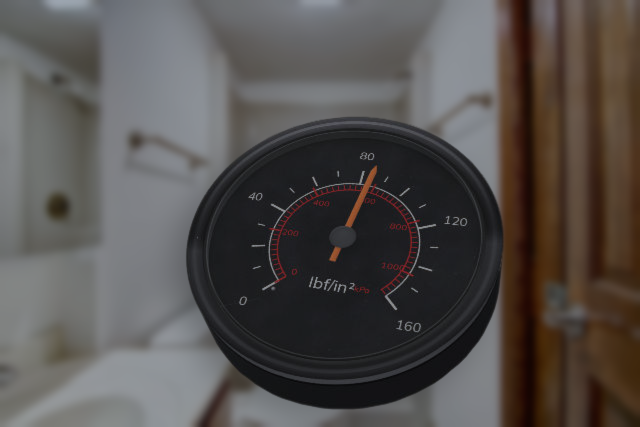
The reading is 85 (psi)
